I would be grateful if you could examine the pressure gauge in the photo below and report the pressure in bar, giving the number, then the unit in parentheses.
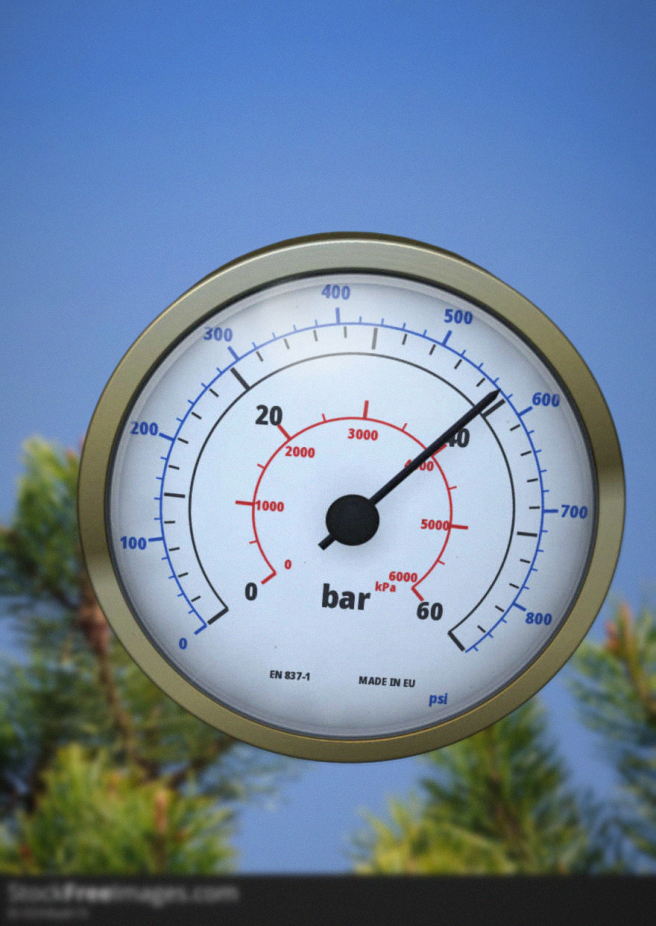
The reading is 39 (bar)
